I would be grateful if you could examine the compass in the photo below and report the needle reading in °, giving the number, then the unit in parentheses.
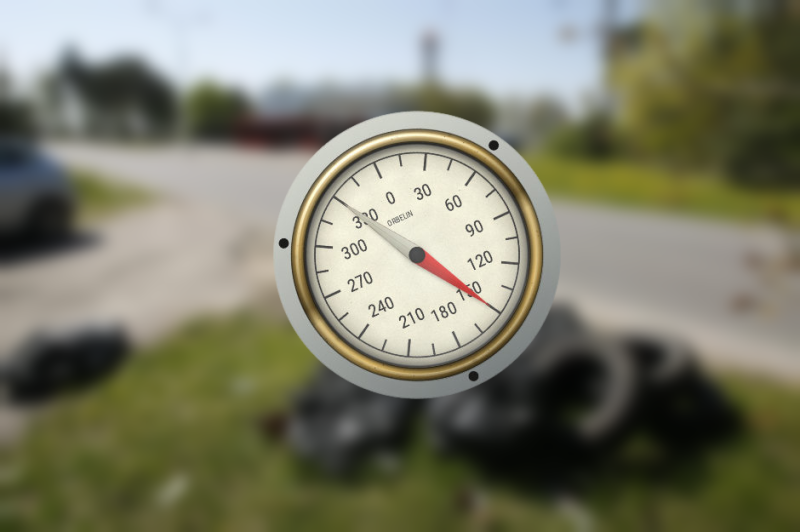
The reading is 150 (°)
